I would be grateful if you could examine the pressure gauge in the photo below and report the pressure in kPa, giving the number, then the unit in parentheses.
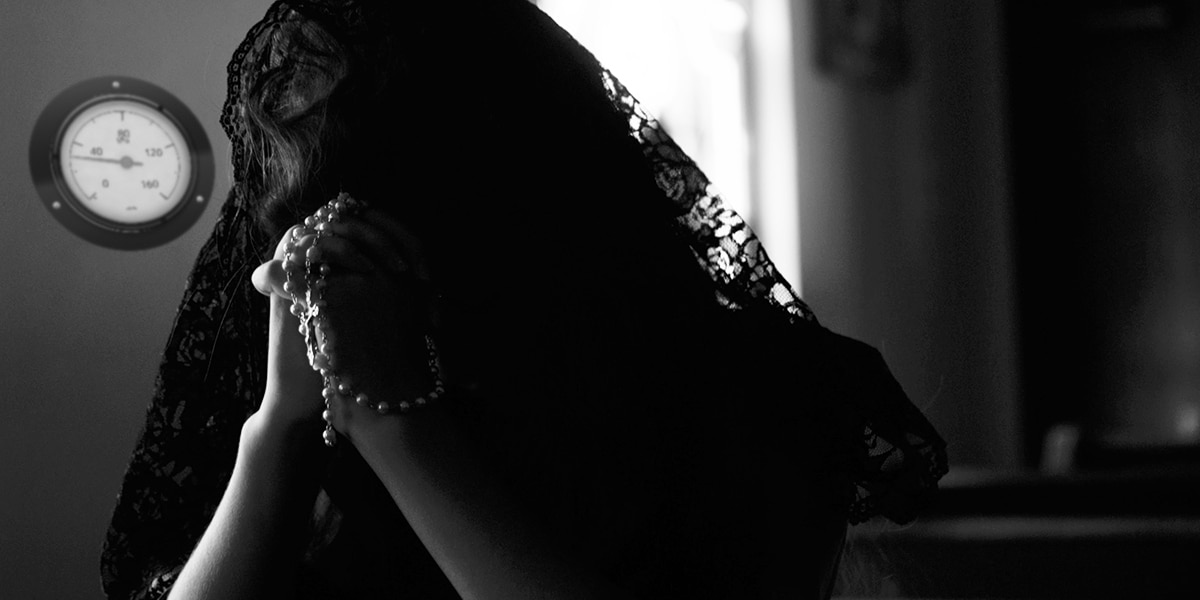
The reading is 30 (kPa)
